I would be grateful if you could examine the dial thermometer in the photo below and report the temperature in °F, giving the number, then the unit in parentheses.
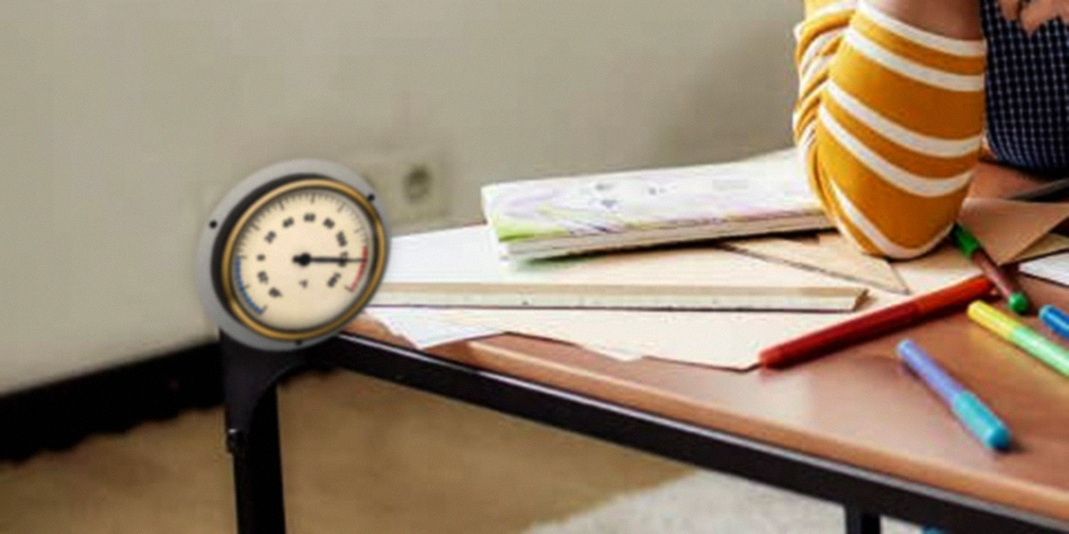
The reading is 120 (°F)
